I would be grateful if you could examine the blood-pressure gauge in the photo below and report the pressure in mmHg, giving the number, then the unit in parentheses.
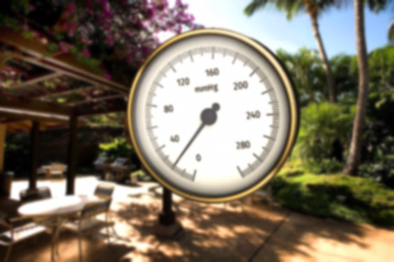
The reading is 20 (mmHg)
